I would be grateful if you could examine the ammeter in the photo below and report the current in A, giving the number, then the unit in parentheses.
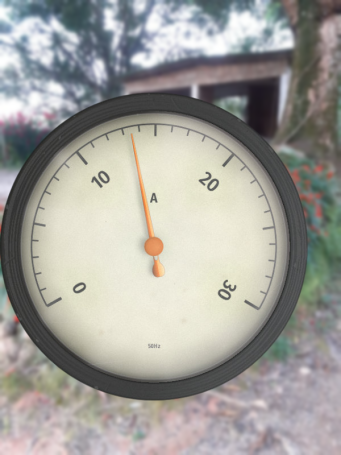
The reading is 13.5 (A)
